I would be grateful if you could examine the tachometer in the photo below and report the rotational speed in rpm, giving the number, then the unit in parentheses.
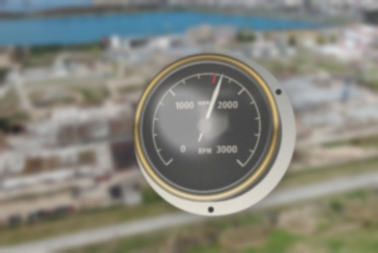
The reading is 1700 (rpm)
